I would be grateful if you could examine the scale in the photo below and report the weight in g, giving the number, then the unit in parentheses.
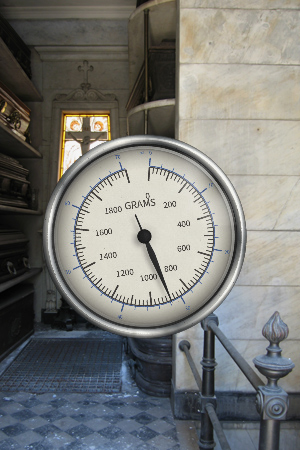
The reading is 900 (g)
